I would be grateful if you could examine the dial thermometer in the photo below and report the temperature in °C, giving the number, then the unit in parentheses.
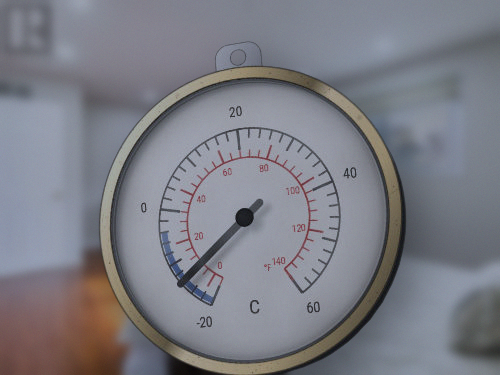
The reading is -14 (°C)
